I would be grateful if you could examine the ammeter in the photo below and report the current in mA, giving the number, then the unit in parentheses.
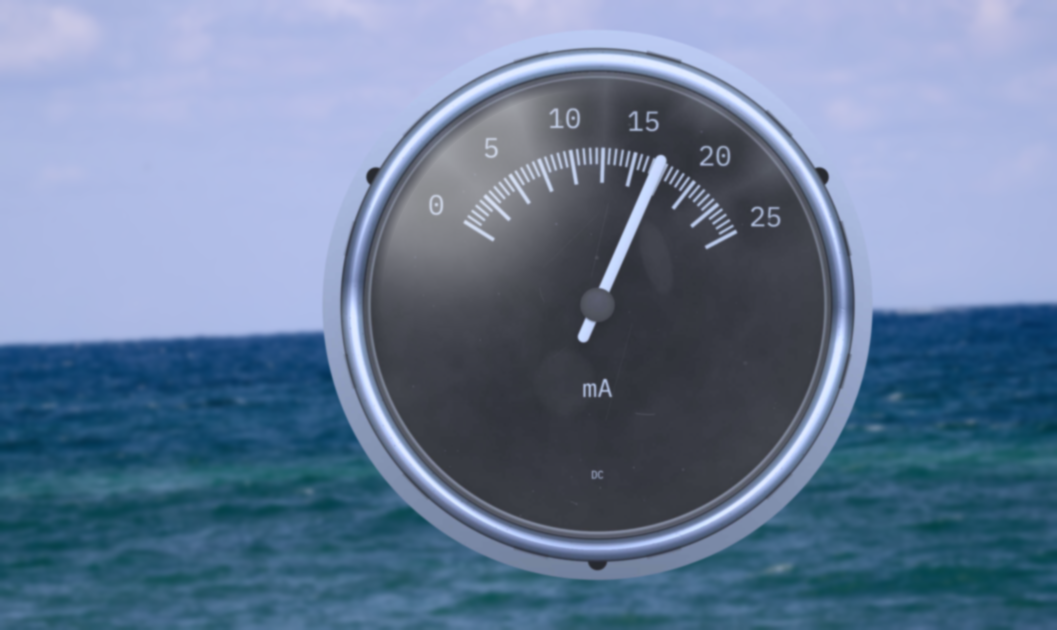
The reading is 17 (mA)
